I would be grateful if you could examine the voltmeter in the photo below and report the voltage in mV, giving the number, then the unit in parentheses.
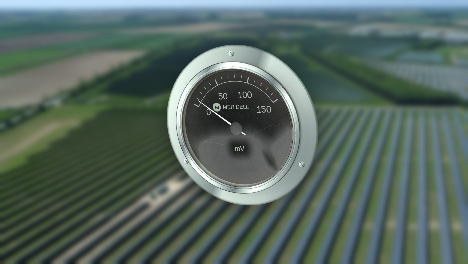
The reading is 10 (mV)
